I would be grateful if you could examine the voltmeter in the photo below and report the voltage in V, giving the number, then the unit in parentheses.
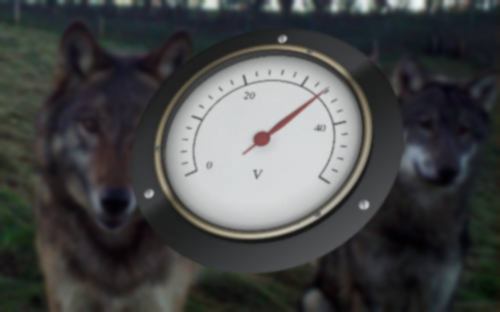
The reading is 34 (V)
